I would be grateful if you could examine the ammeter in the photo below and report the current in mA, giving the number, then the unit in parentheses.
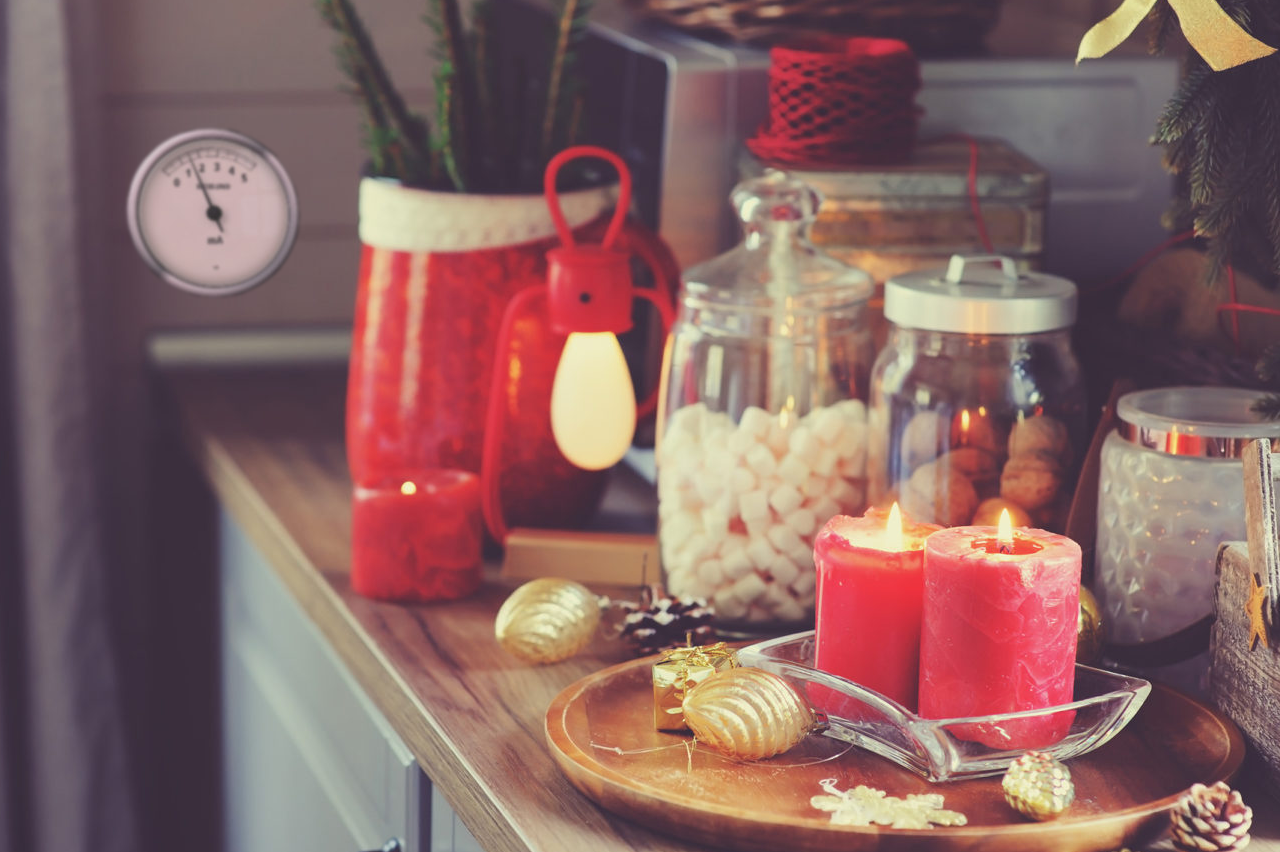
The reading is 1.5 (mA)
